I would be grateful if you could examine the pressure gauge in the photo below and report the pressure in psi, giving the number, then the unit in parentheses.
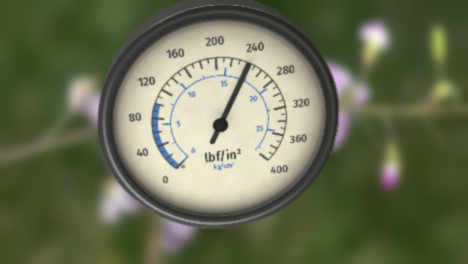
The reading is 240 (psi)
